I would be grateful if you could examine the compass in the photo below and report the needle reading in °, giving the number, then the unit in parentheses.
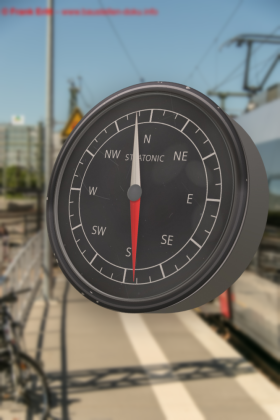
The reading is 170 (°)
